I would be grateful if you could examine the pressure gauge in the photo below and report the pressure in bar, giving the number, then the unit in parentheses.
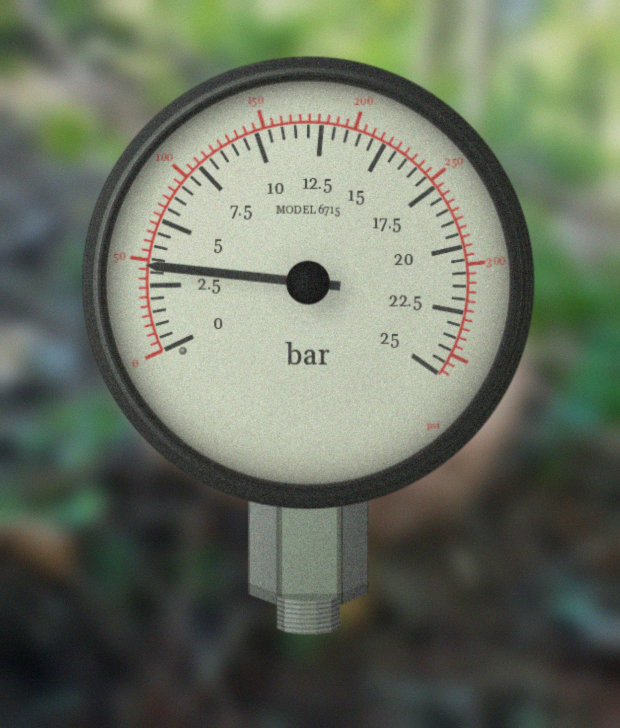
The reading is 3.25 (bar)
